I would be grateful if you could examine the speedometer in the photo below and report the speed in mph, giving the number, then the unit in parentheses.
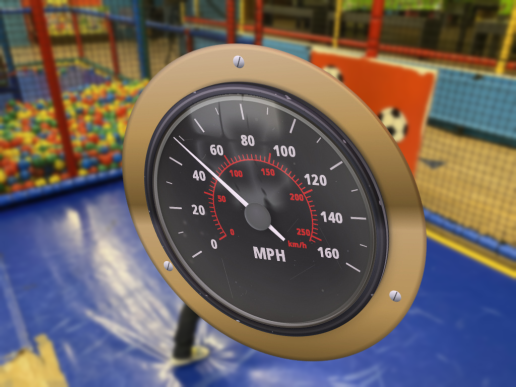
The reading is 50 (mph)
